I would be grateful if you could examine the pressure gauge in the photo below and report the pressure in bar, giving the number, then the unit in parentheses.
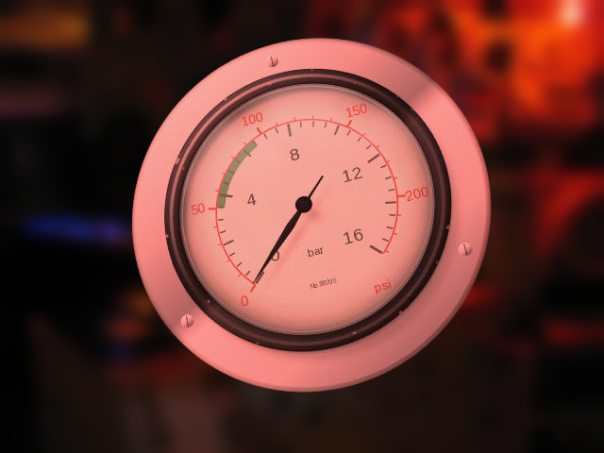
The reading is 0 (bar)
